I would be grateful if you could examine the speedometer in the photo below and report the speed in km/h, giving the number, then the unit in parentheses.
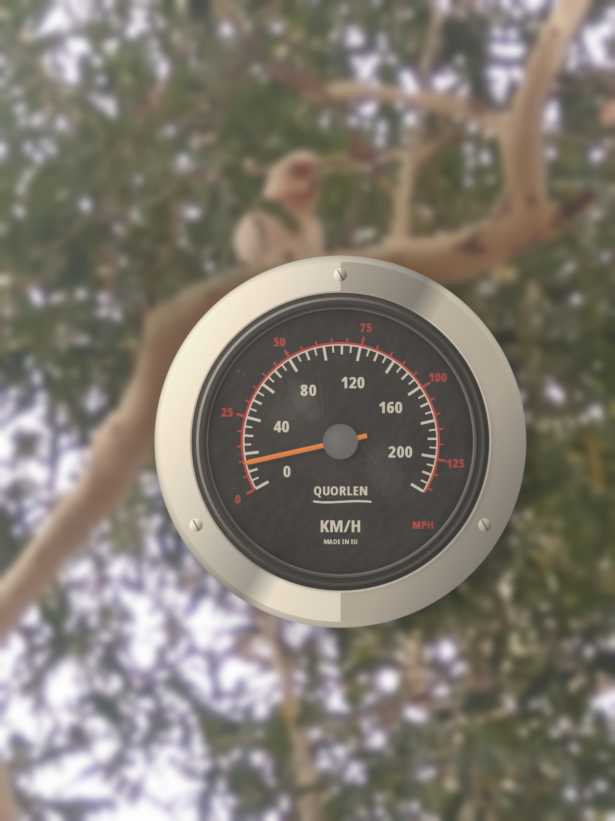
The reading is 15 (km/h)
